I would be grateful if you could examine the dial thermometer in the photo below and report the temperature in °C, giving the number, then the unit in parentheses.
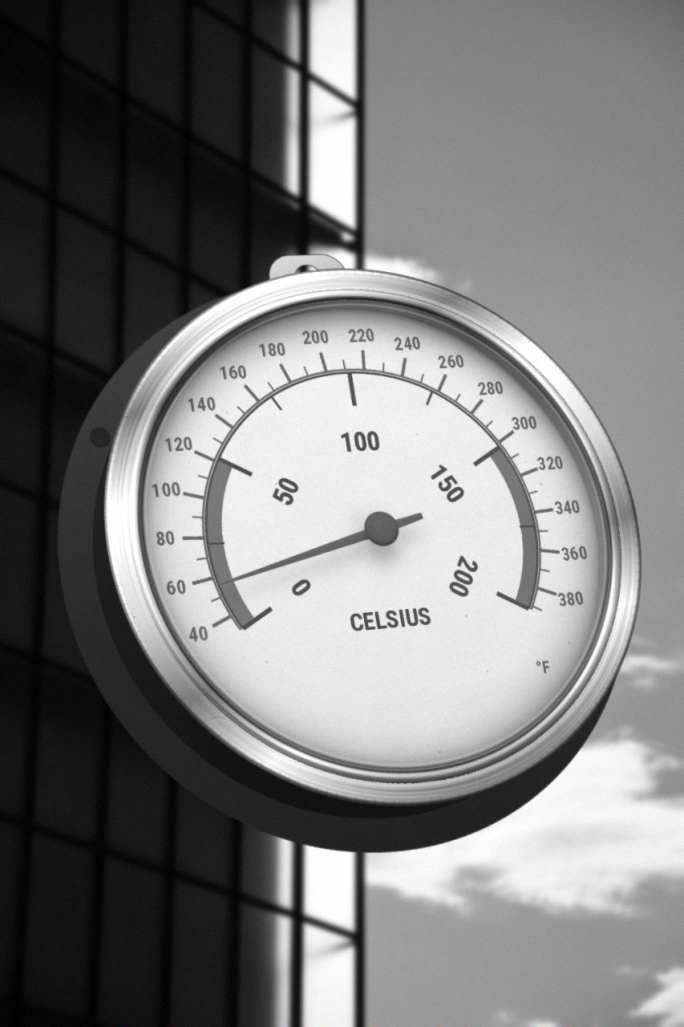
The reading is 12.5 (°C)
